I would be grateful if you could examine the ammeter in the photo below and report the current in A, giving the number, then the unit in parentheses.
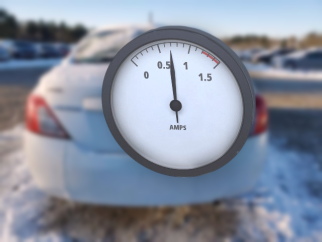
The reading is 0.7 (A)
